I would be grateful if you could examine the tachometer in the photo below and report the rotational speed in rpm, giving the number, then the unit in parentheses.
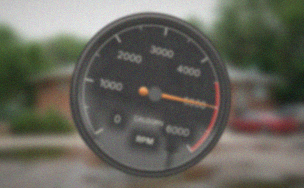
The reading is 5000 (rpm)
